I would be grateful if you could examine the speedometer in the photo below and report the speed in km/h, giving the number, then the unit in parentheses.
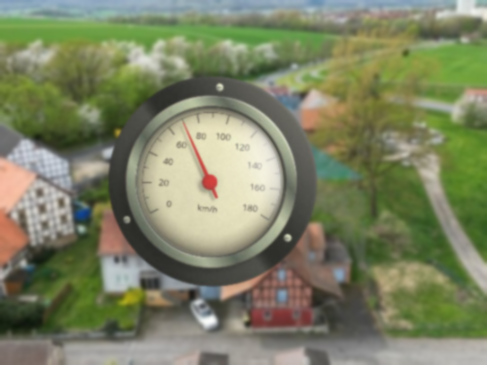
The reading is 70 (km/h)
